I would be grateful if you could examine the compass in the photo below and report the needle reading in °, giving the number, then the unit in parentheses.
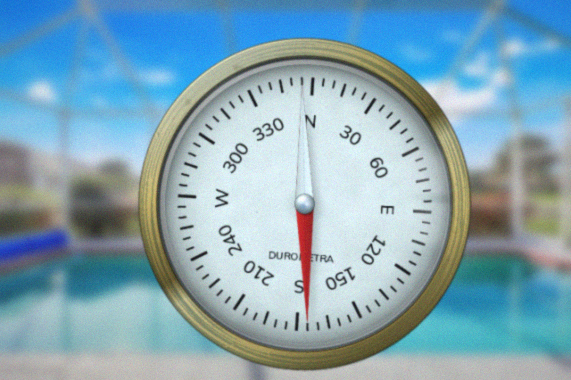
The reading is 175 (°)
